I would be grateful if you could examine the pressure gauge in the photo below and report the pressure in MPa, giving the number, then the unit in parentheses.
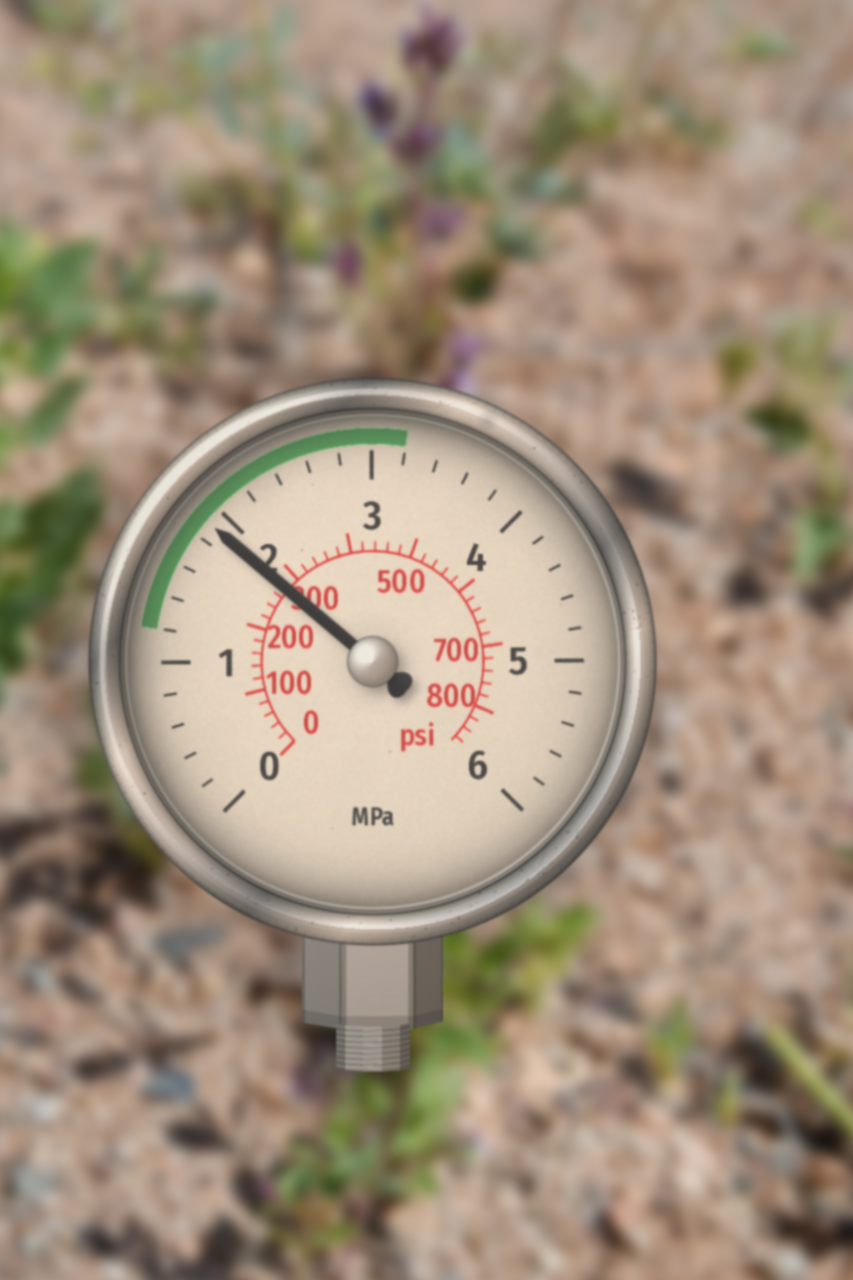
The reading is 1.9 (MPa)
